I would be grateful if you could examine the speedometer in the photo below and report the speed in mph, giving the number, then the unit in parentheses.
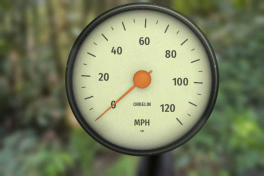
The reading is 0 (mph)
